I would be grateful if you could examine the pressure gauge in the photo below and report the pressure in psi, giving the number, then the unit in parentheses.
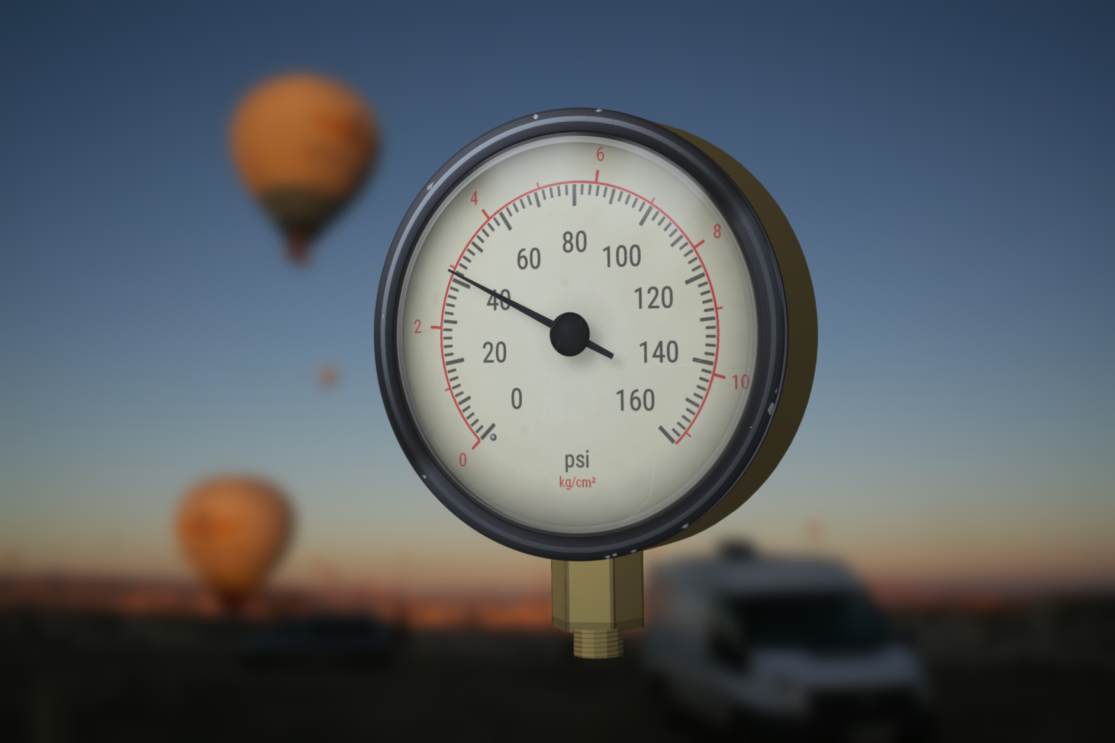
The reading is 42 (psi)
